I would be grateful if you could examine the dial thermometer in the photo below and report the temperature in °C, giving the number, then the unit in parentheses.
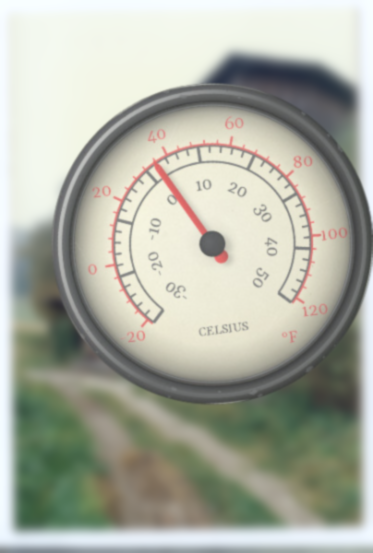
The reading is 2 (°C)
